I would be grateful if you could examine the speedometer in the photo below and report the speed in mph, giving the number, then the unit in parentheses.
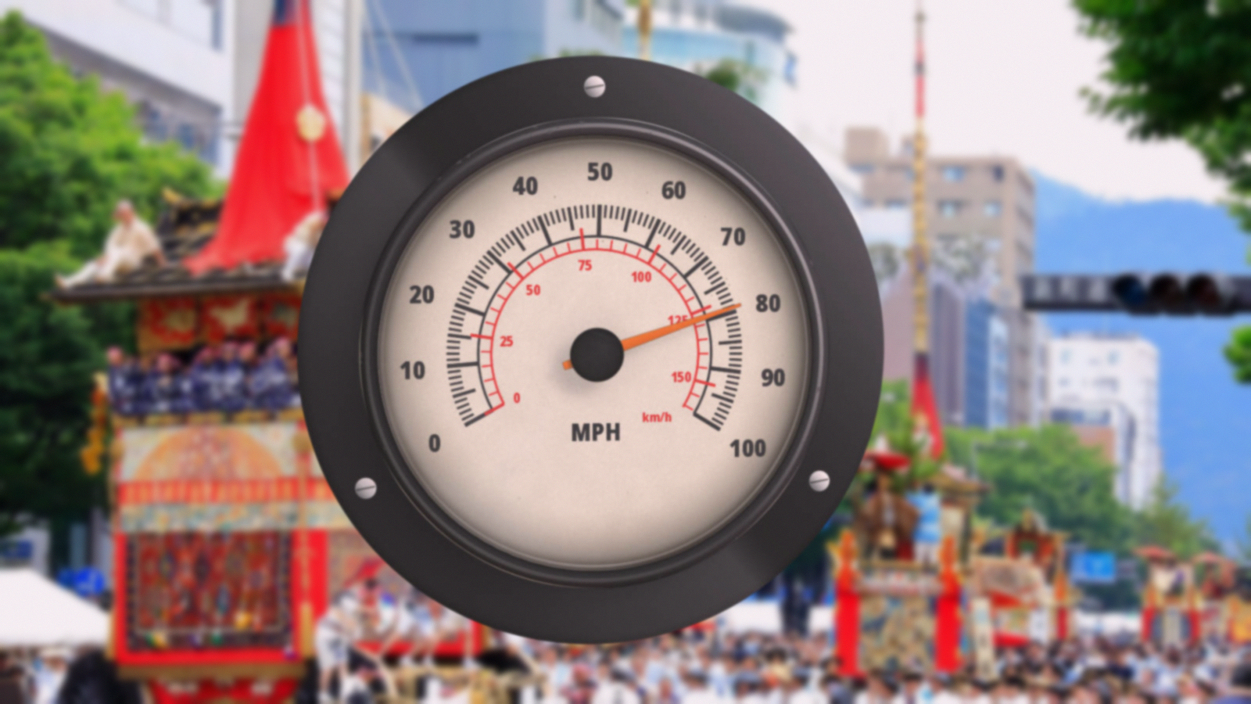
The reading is 79 (mph)
